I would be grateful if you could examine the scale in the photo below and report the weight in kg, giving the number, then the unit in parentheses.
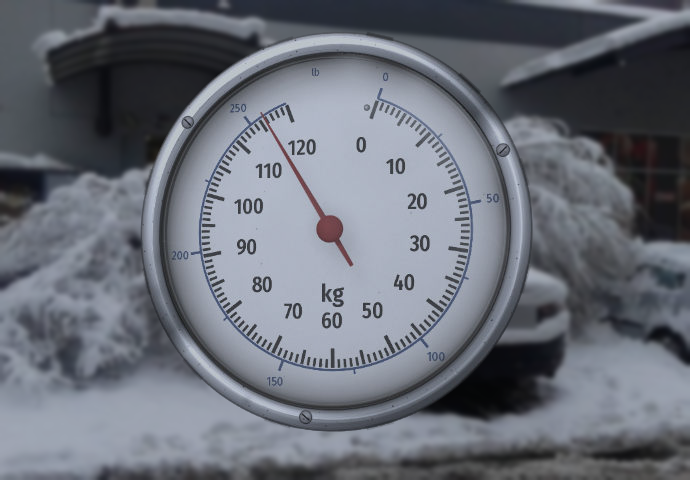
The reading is 116 (kg)
